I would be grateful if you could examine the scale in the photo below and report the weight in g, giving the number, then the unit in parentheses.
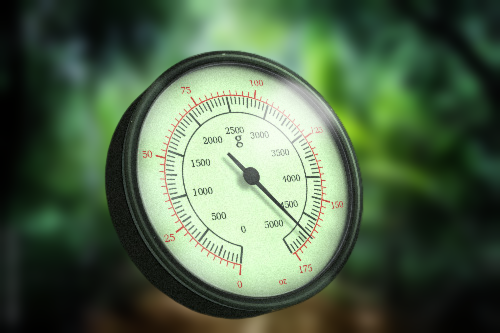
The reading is 4750 (g)
